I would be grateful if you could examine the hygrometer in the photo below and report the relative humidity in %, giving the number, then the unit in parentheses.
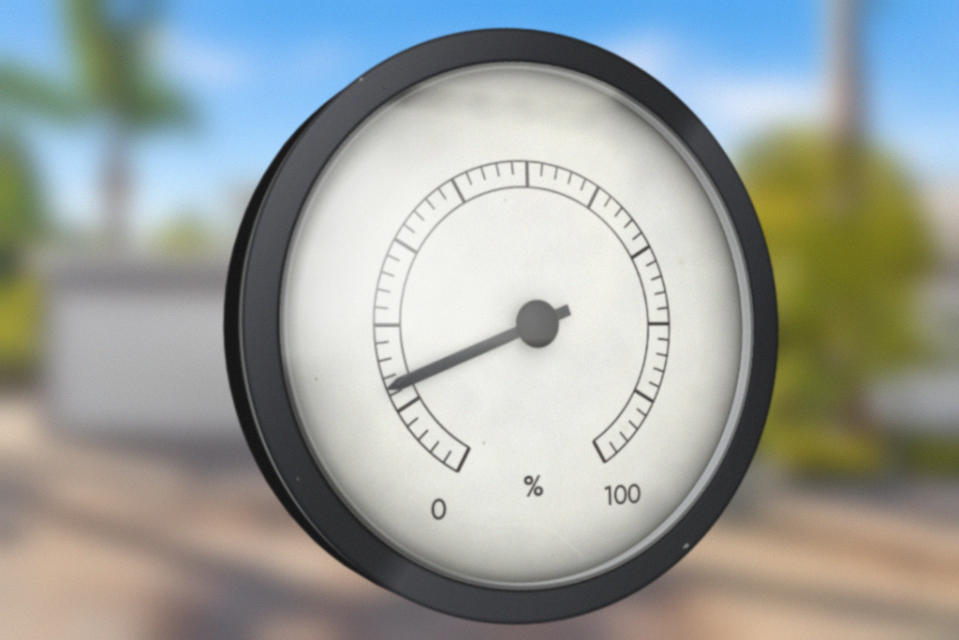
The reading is 13 (%)
